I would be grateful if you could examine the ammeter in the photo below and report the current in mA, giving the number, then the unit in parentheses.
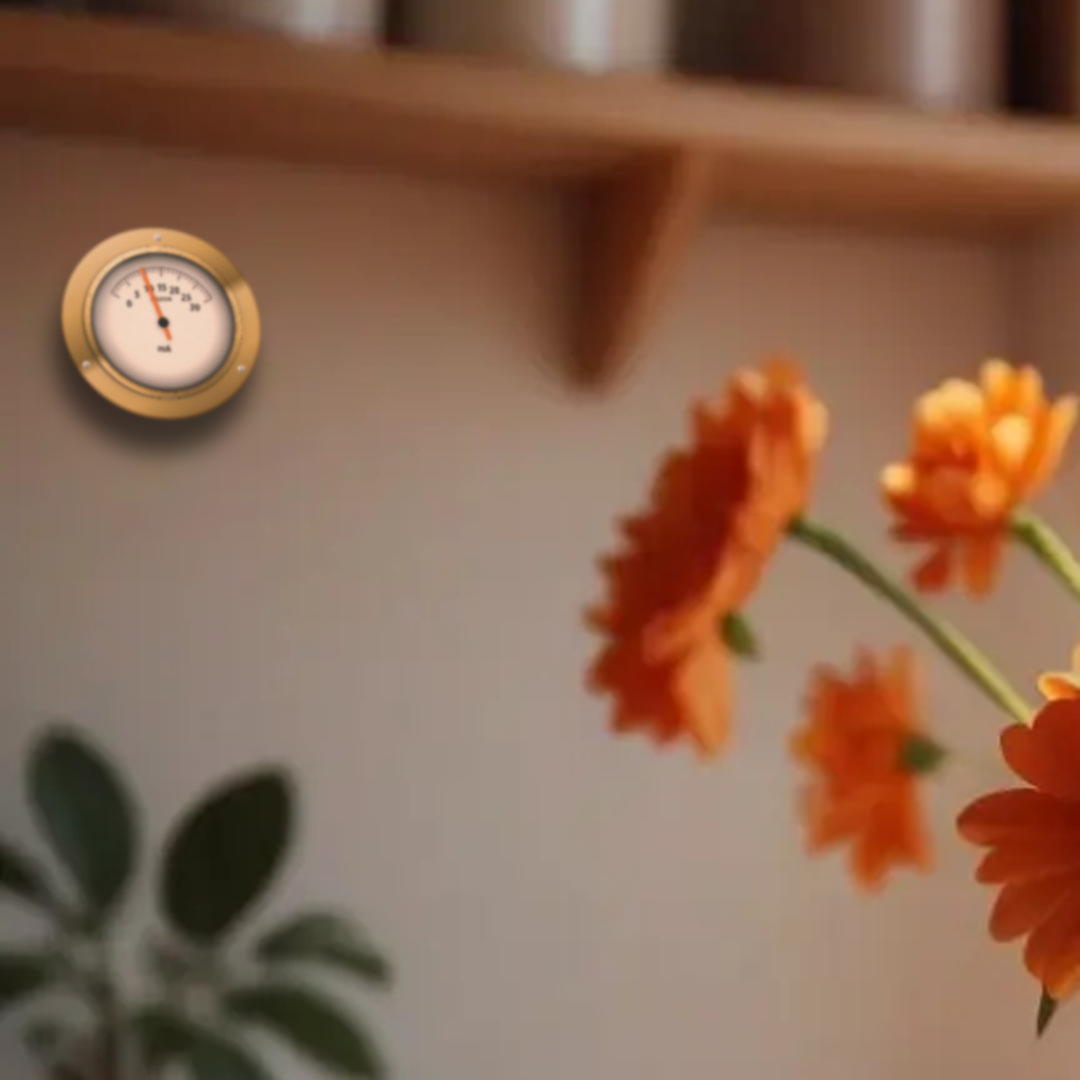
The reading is 10 (mA)
